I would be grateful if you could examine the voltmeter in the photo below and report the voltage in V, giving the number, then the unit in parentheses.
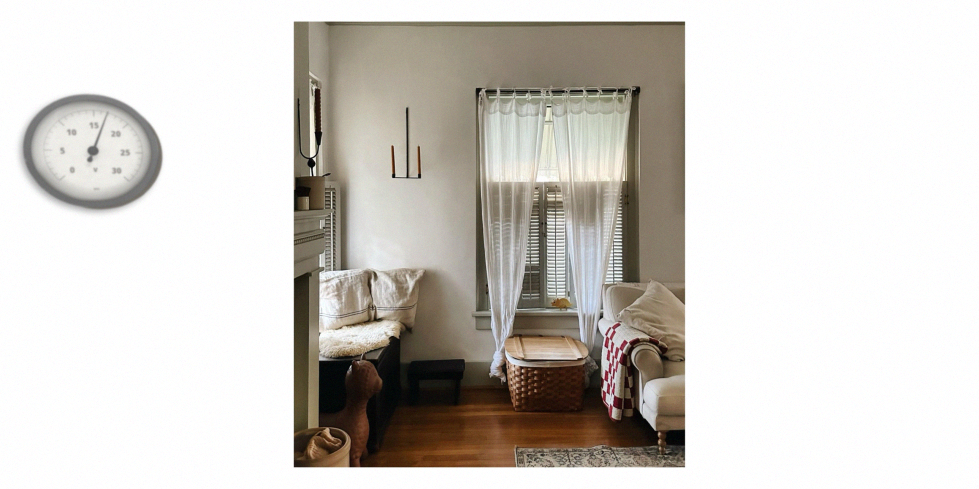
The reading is 17 (V)
